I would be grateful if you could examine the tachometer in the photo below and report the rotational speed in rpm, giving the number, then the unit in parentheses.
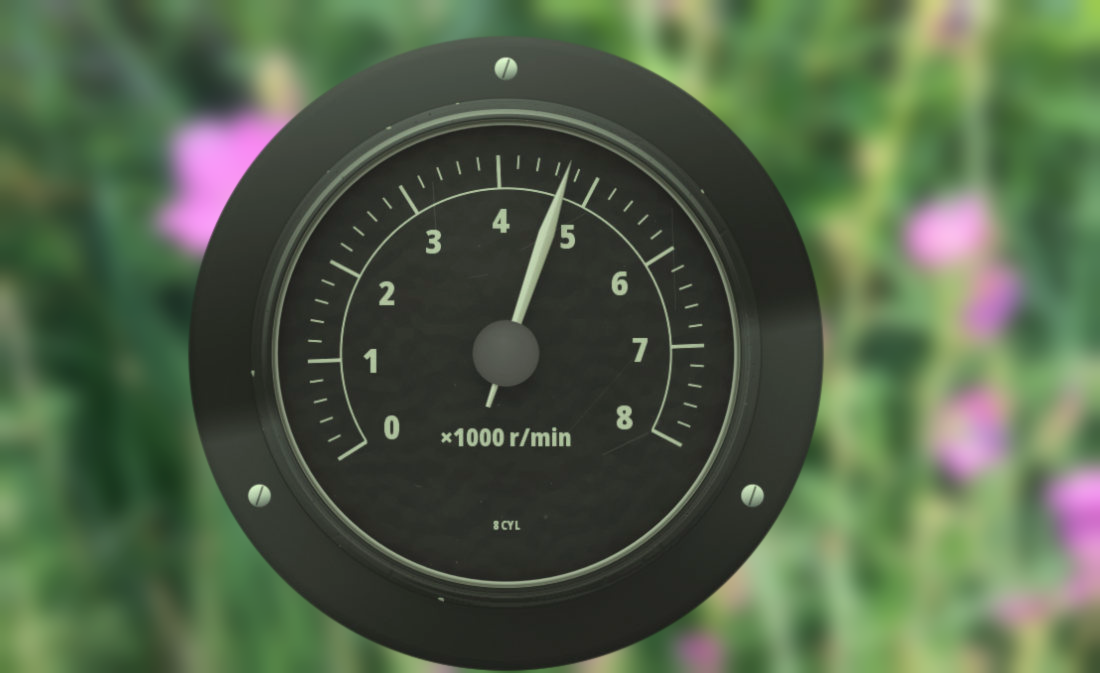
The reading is 4700 (rpm)
